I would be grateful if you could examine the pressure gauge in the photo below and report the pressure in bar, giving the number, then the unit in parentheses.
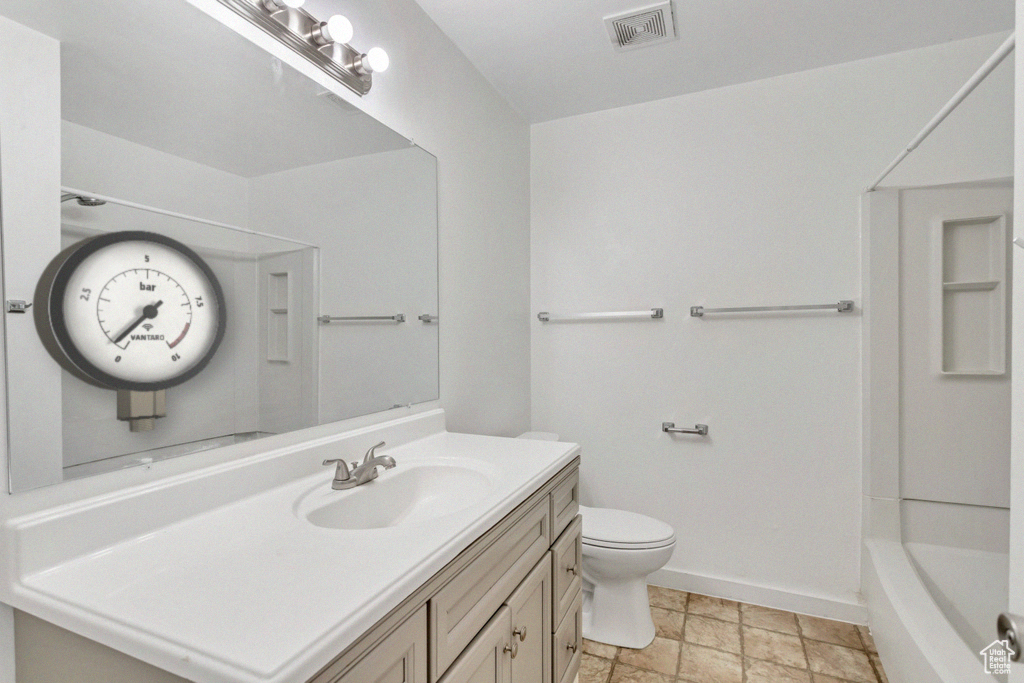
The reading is 0.5 (bar)
